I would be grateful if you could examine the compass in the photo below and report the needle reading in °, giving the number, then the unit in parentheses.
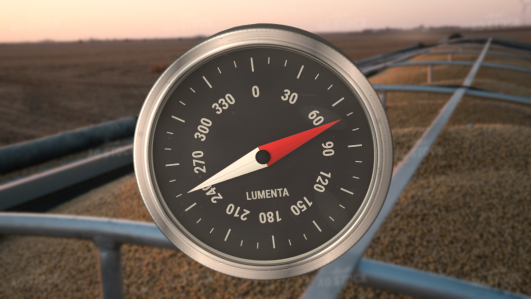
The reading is 70 (°)
